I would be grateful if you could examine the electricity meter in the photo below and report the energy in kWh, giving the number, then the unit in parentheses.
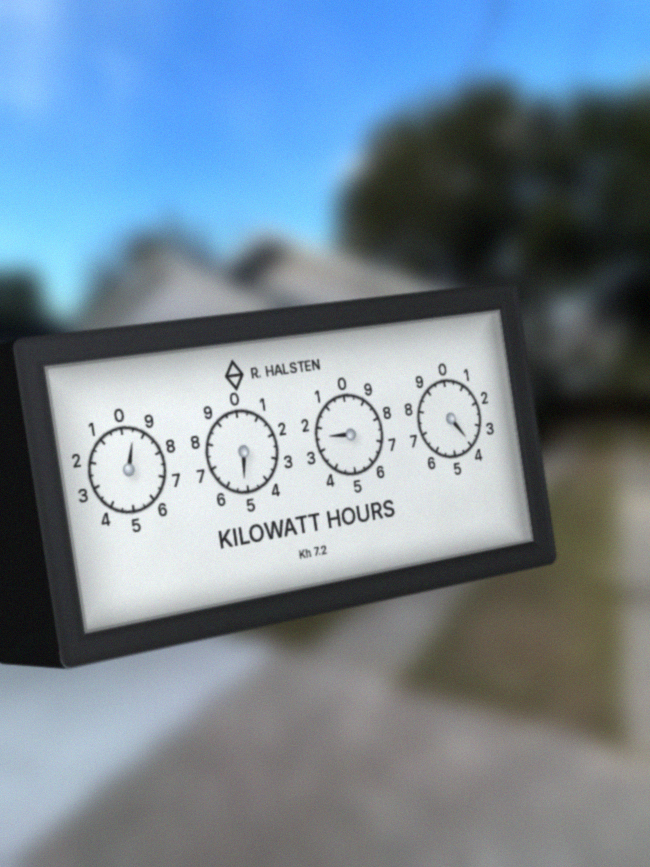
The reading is 9524 (kWh)
